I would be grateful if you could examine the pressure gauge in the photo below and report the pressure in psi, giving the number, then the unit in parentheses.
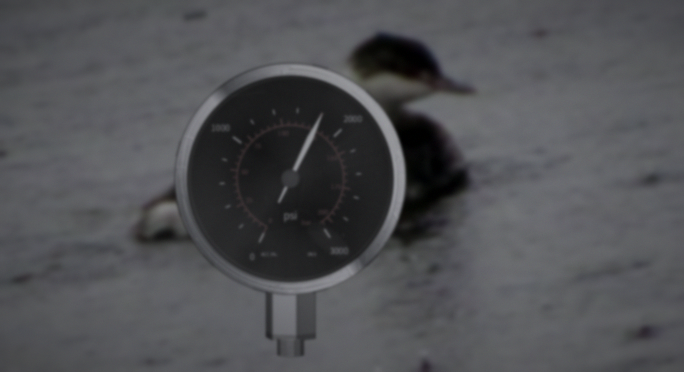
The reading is 1800 (psi)
